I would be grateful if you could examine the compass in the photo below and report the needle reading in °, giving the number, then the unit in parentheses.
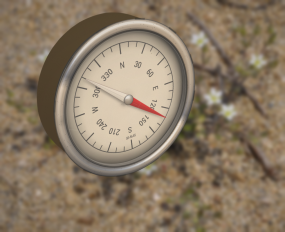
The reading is 130 (°)
